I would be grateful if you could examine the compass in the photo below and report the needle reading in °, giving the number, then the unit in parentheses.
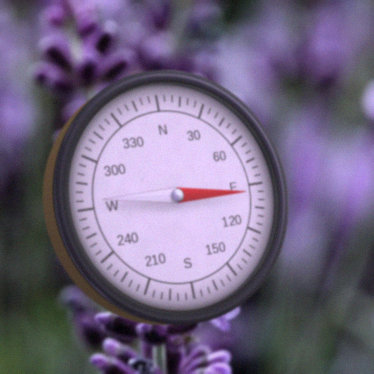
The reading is 95 (°)
